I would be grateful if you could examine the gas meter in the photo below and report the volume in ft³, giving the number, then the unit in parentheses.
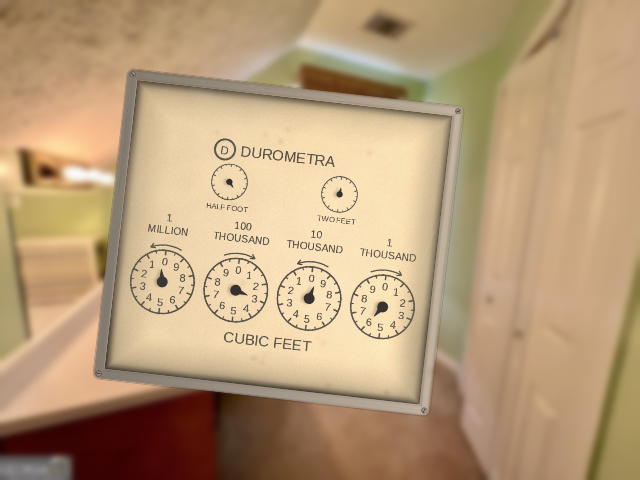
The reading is 29600 (ft³)
